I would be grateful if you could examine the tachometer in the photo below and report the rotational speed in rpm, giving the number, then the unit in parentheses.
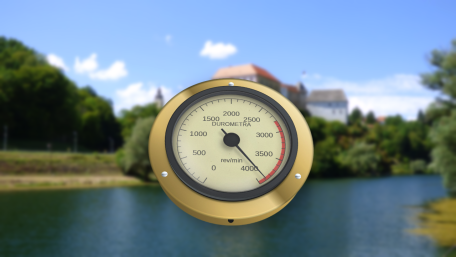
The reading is 3900 (rpm)
